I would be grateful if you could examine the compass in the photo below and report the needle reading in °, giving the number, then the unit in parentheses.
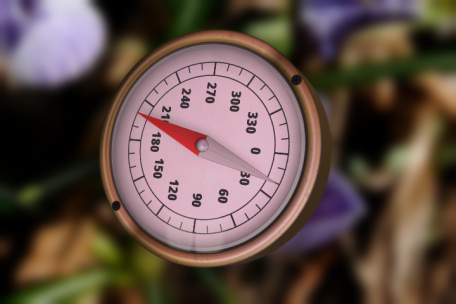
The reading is 200 (°)
